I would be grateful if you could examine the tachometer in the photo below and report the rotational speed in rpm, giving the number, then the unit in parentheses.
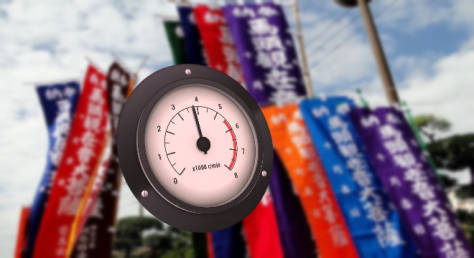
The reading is 3750 (rpm)
